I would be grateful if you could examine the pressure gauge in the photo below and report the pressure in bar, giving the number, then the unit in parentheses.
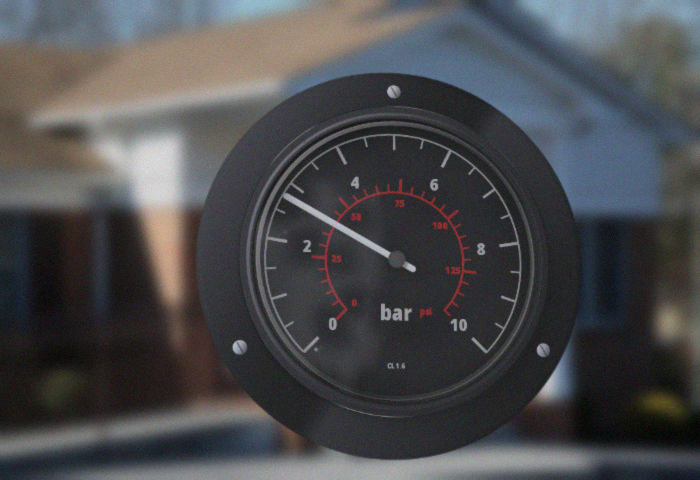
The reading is 2.75 (bar)
